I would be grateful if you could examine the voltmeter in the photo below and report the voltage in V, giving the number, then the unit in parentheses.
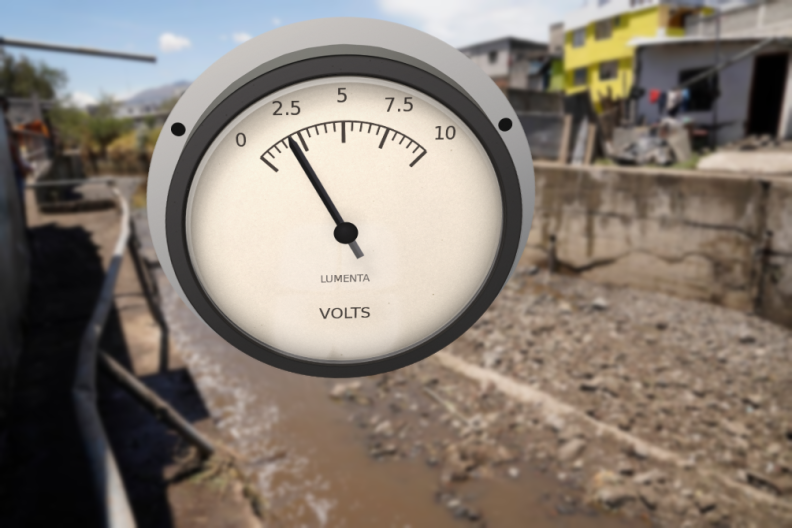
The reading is 2 (V)
